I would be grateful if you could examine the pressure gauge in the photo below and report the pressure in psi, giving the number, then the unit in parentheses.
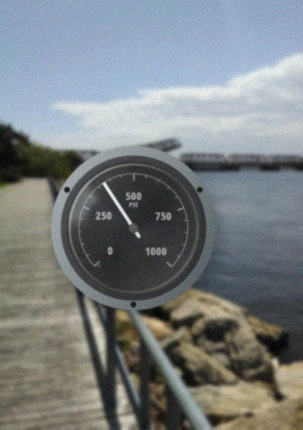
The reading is 375 (psi)
